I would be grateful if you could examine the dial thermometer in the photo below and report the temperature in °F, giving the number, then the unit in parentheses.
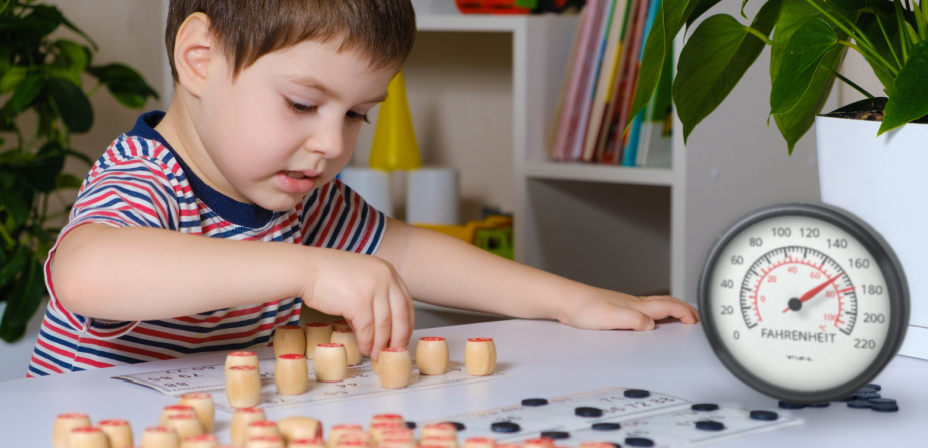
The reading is 160 (°F)
